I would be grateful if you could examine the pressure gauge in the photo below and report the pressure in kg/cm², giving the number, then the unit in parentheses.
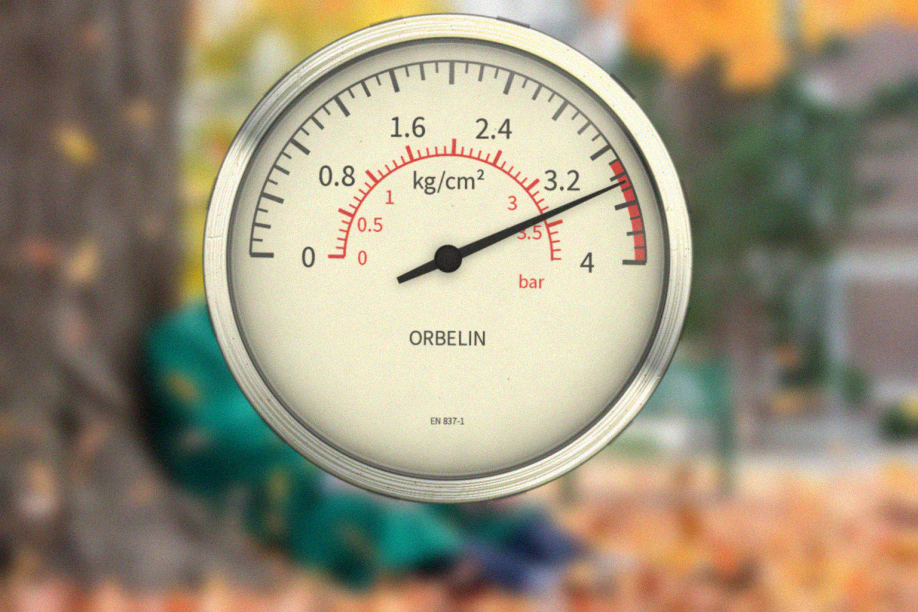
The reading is 3.45 (kg/cm²)
